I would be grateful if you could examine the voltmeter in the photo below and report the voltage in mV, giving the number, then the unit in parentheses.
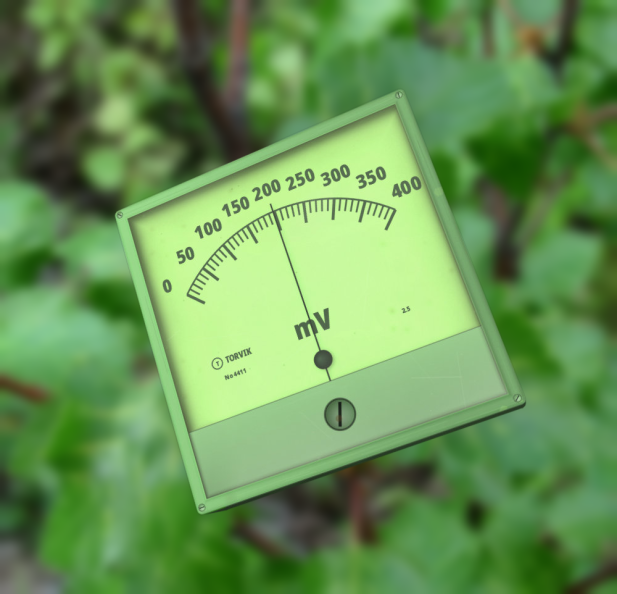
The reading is 200 (mV)
